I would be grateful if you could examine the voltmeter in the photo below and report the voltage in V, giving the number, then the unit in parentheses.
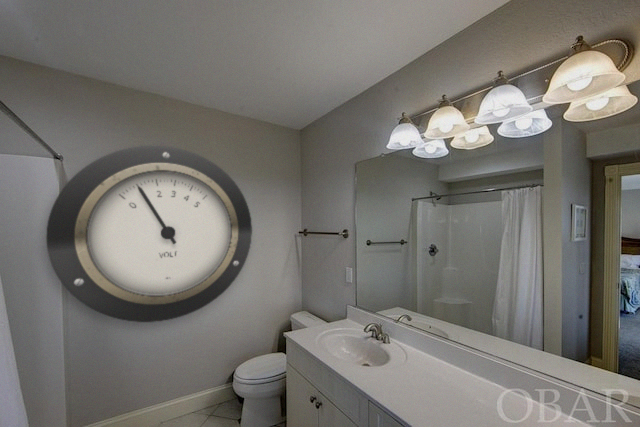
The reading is 1 (V)
